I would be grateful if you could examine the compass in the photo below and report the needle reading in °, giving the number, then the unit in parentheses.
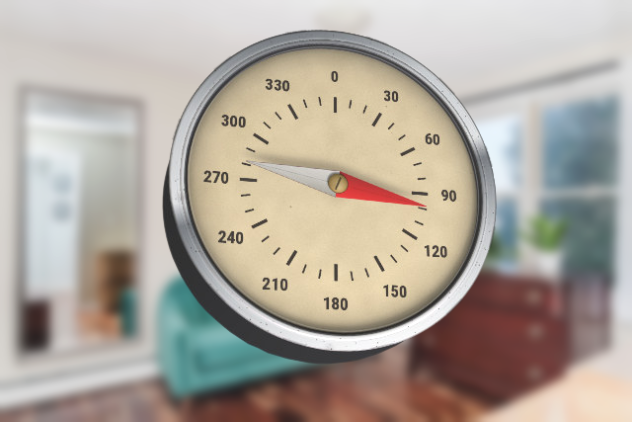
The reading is 100 (°)
